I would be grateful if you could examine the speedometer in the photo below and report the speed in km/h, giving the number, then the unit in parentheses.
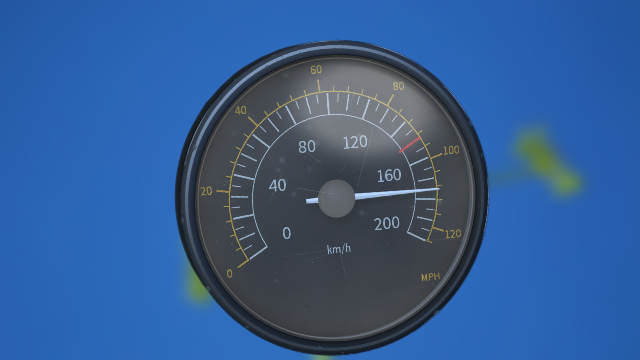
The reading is 175 (km/h)
